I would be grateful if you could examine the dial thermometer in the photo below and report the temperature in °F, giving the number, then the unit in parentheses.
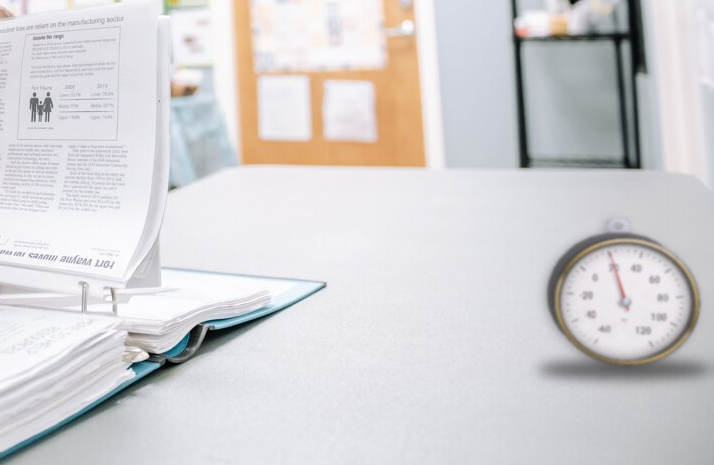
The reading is 20 (°F)
